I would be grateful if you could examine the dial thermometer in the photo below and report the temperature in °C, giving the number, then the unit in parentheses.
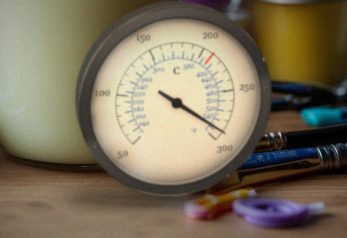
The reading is 290 (°C)
